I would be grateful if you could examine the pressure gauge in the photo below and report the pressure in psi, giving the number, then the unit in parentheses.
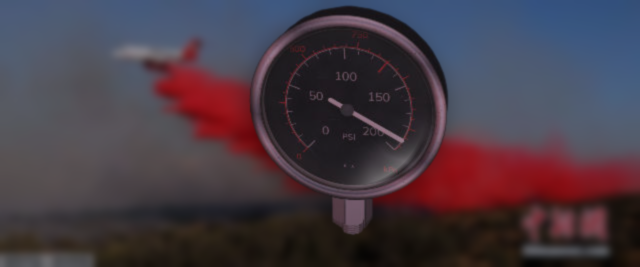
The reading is 190 (psi)
